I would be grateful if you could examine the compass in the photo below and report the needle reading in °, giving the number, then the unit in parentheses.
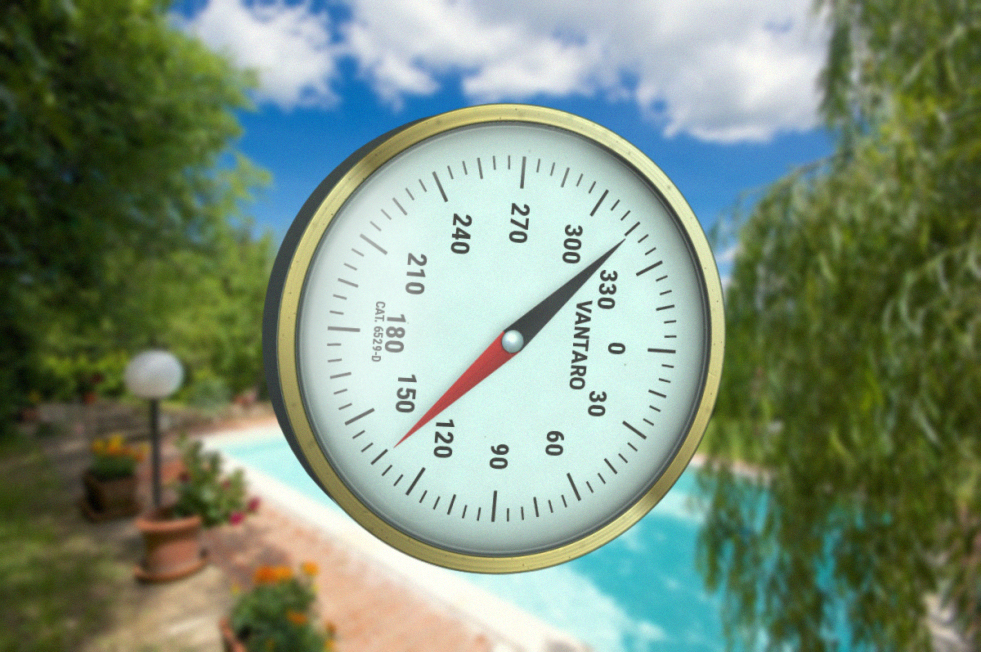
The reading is 135 (°)
